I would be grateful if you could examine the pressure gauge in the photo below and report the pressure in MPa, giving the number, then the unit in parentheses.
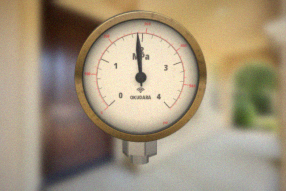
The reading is 1.9 (MPa)
